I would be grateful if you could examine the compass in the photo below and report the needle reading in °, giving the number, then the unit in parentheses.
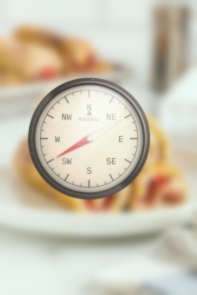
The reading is 240 (°)
